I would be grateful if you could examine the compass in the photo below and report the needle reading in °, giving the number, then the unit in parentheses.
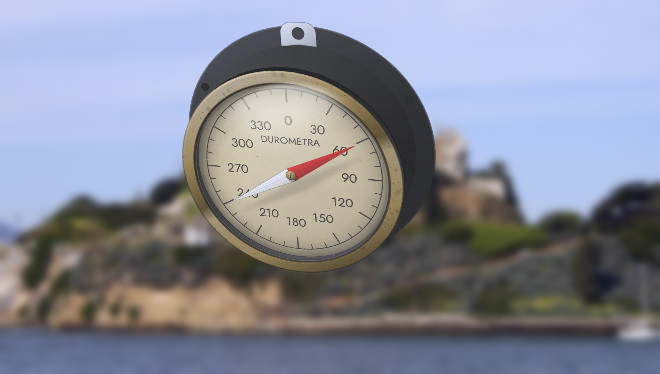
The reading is 60 (°)
